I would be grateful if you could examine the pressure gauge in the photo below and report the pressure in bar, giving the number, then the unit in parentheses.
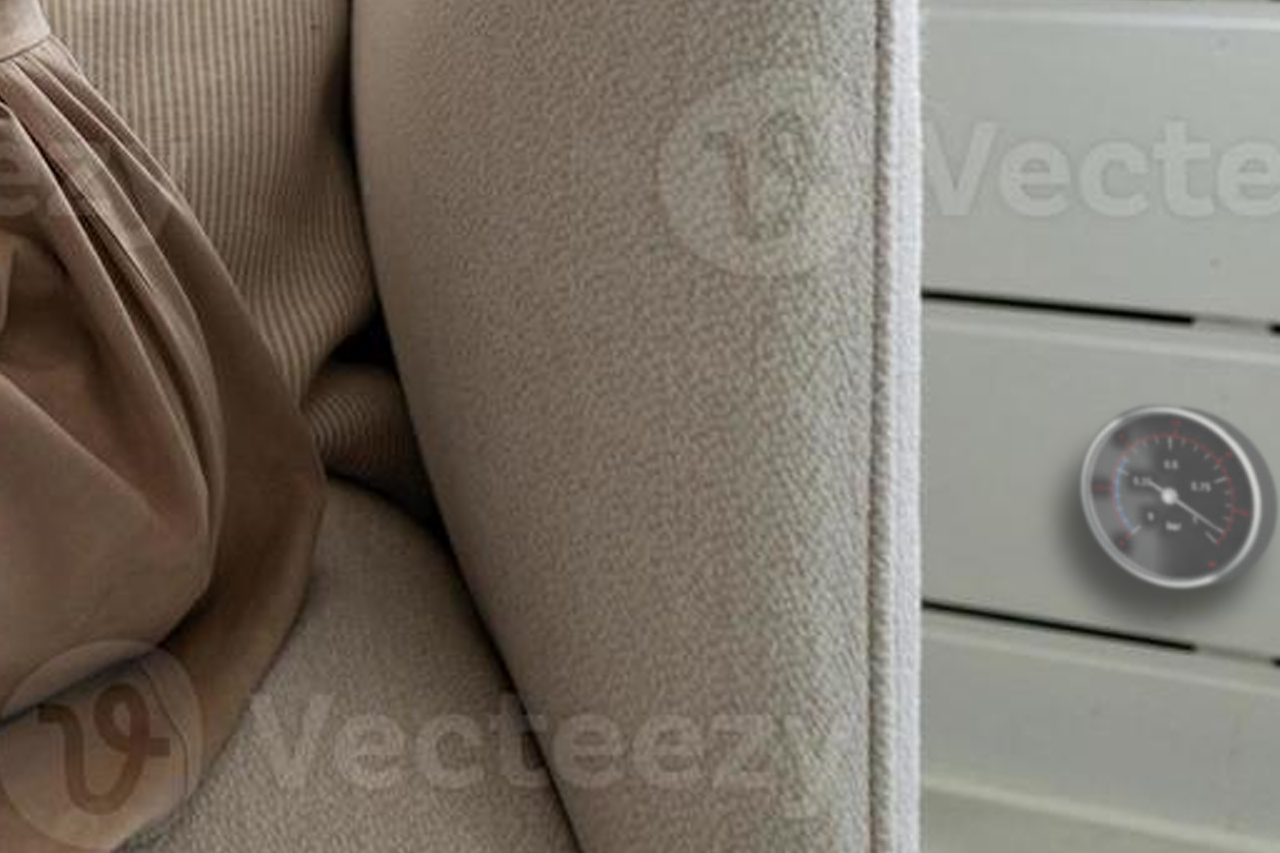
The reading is 0.95 (bar)
